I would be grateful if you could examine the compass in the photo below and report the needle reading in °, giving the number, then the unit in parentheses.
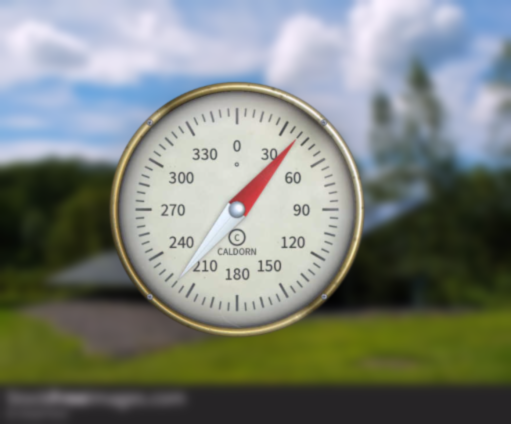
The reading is 40 (°)
